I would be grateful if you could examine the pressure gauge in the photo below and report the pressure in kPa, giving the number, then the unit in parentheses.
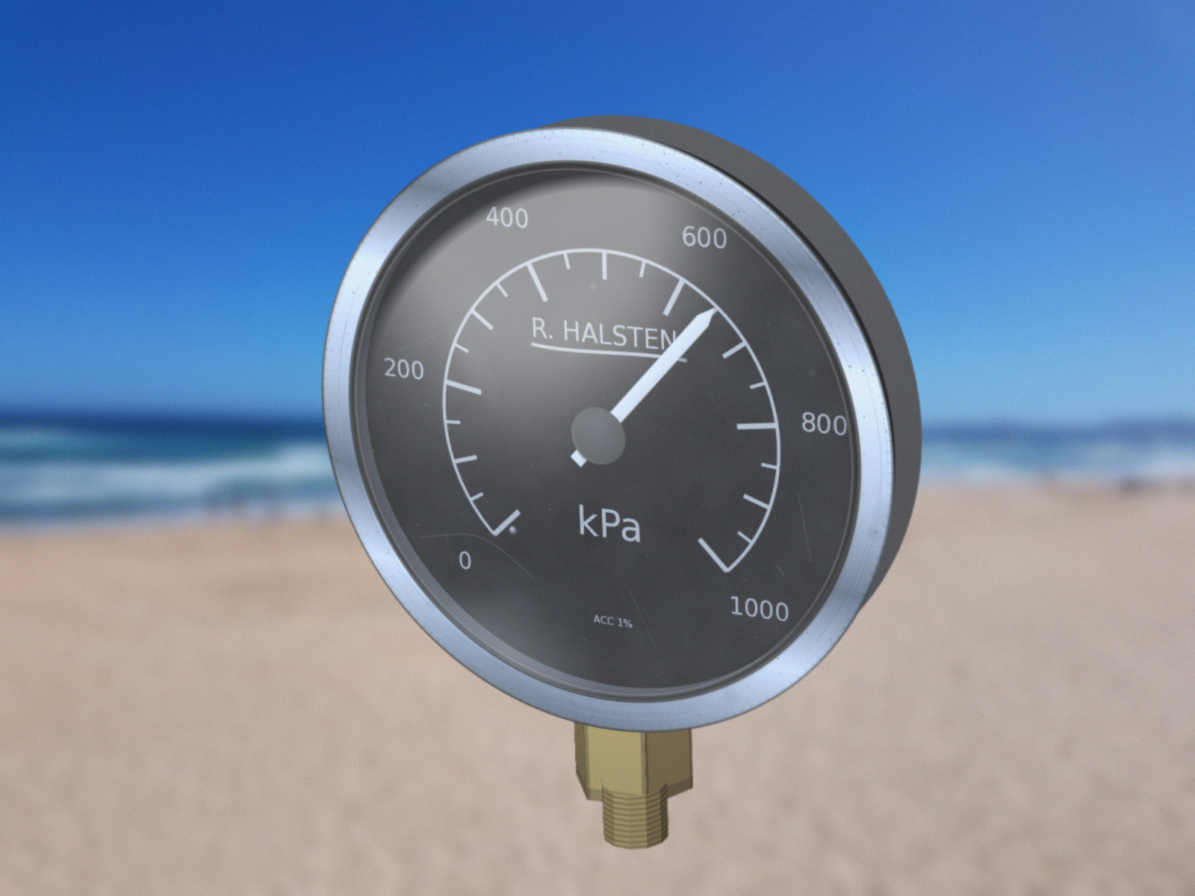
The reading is 650 (kPa)
